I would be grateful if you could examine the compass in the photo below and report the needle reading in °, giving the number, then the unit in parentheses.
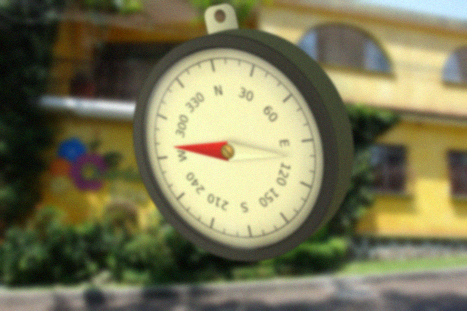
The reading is 280 (°)
